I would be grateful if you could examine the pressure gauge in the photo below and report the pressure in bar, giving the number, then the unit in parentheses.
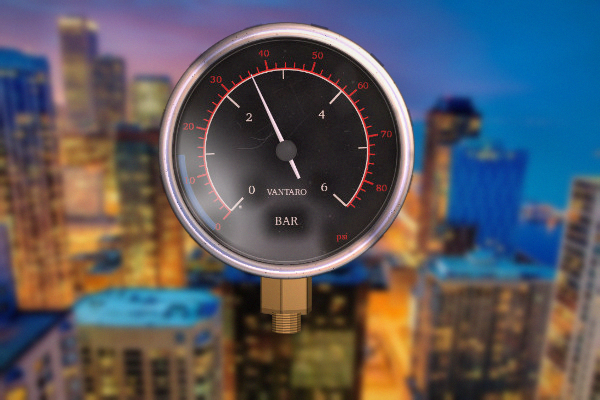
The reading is 2.5 (bar)
